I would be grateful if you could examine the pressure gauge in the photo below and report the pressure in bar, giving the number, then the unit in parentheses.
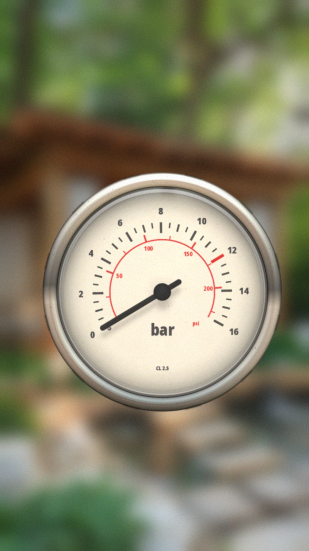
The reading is 0 (bar)
